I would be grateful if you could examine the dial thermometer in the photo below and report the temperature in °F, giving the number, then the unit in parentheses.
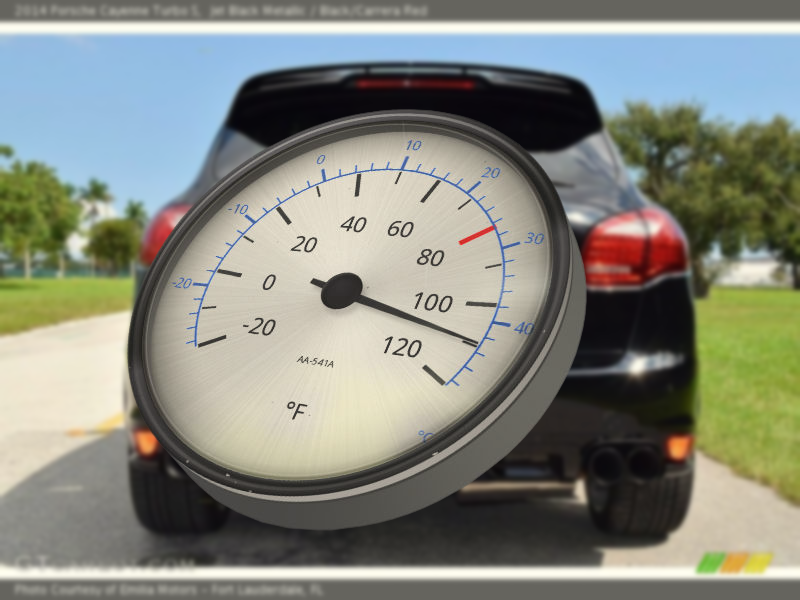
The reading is 110 (°F)
